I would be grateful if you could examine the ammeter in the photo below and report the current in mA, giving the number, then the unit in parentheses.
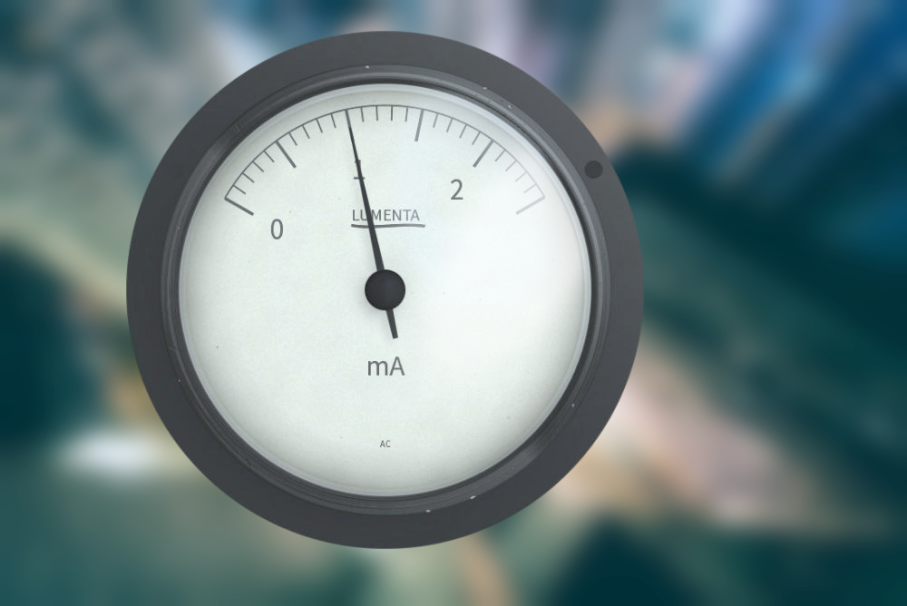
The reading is 1 (mA)
